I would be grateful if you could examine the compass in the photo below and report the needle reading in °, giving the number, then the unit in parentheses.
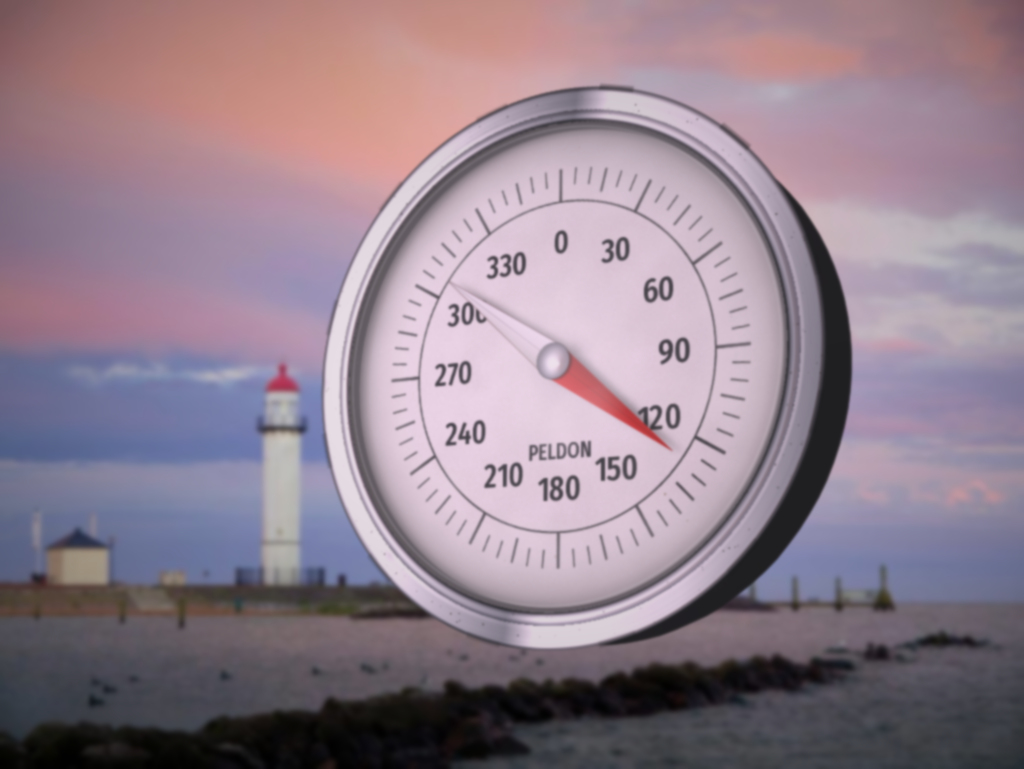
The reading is 127.5 (°)
